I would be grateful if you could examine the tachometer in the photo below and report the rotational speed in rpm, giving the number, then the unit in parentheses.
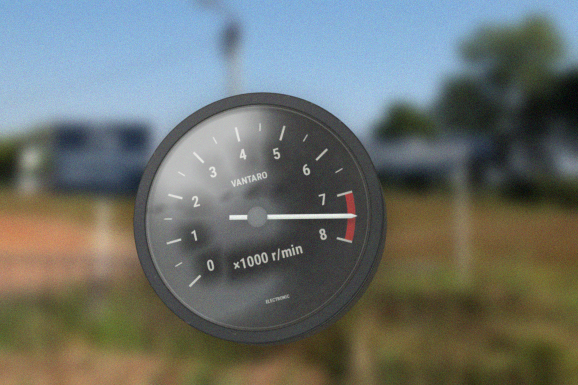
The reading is 7500 (rpm)
